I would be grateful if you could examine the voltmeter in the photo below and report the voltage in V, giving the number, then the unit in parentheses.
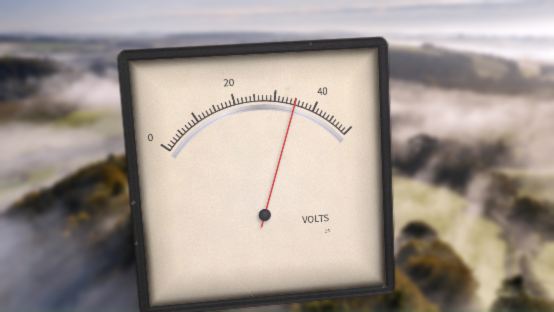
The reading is 35 (V)
